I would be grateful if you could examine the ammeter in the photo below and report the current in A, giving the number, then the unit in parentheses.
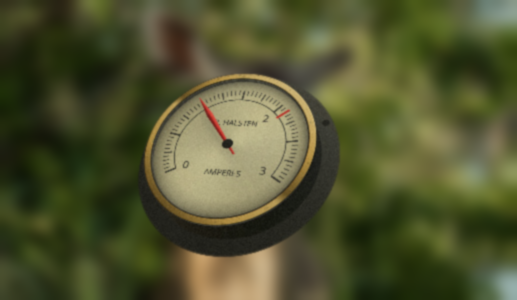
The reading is 1 (A)
